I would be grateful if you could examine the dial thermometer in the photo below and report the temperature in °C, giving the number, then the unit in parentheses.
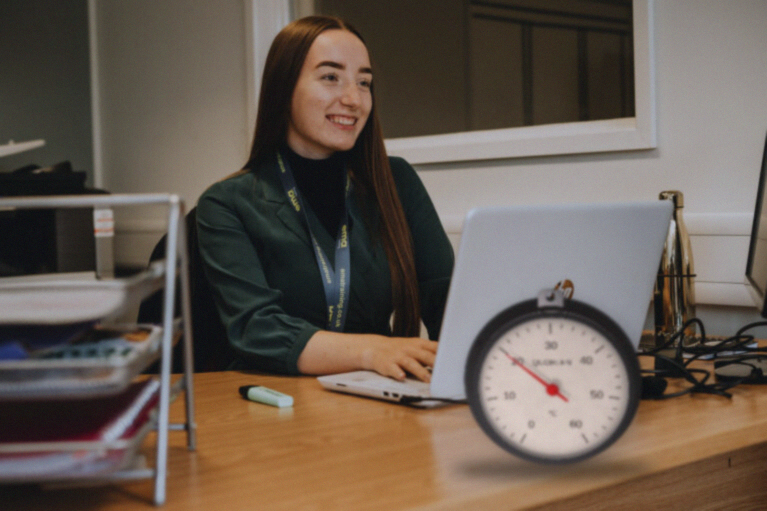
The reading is 20 (°C)
